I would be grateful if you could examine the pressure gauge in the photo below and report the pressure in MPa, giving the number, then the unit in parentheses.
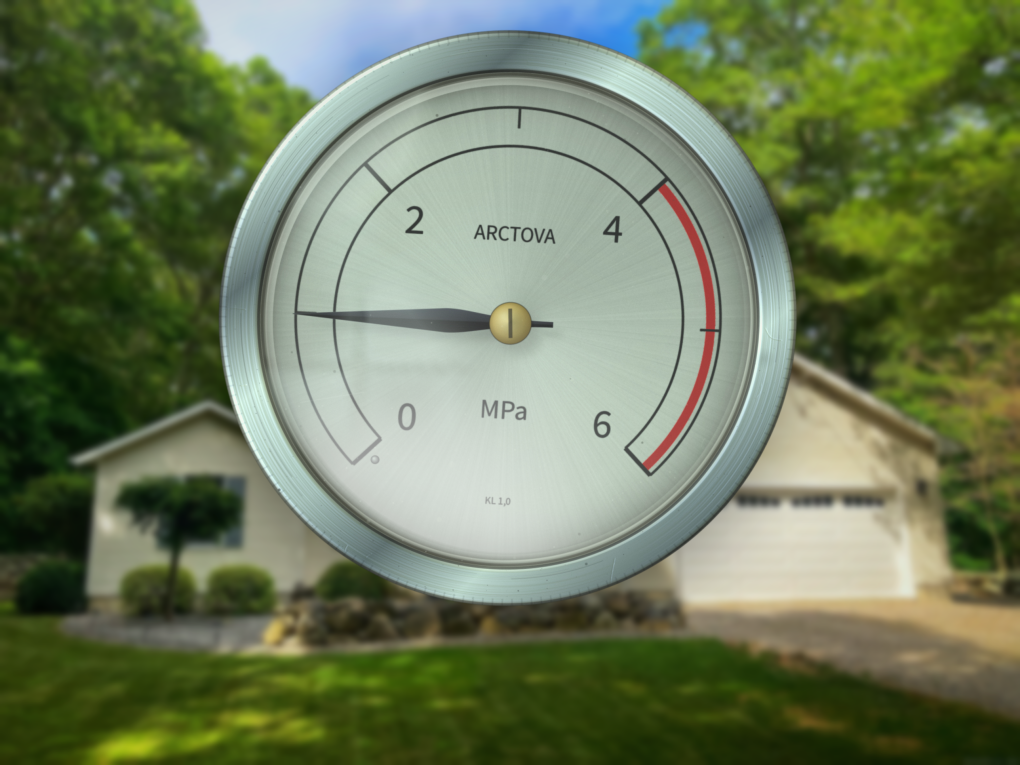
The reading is 1 (MPa)
